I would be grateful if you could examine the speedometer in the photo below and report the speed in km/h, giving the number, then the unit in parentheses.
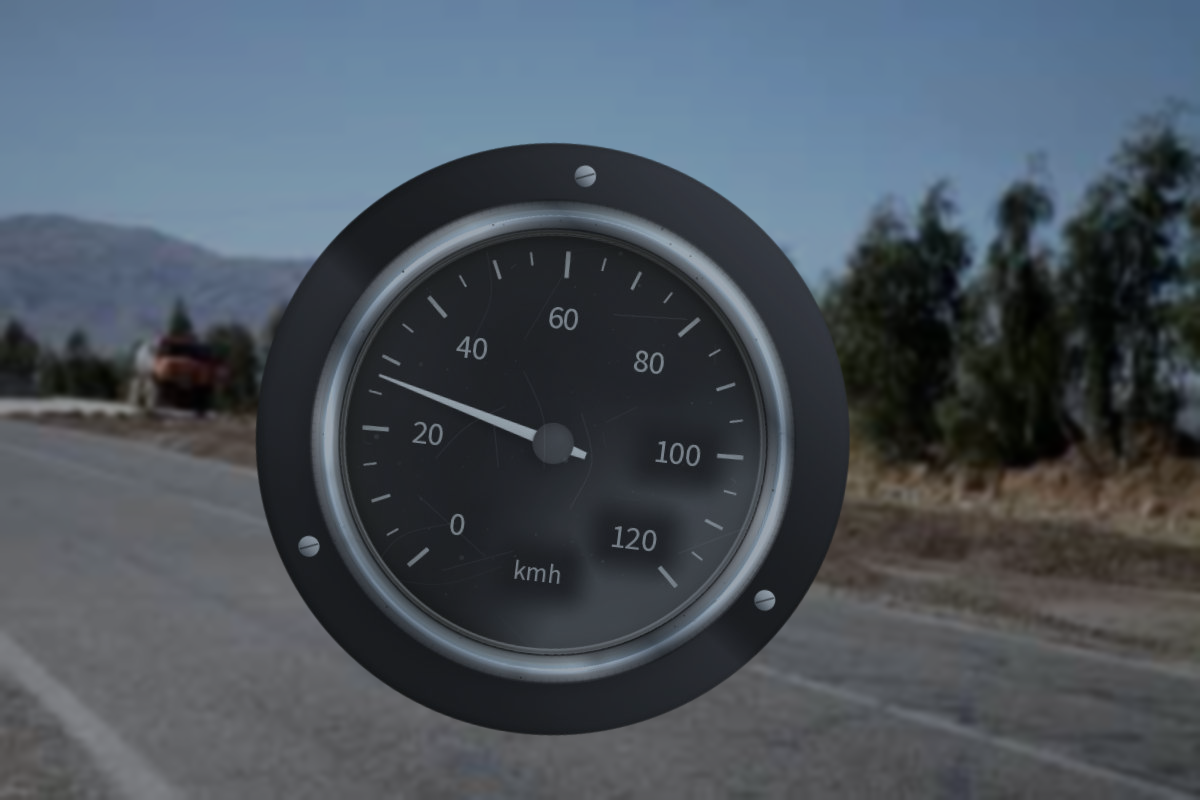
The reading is 27.5 (km/h)
